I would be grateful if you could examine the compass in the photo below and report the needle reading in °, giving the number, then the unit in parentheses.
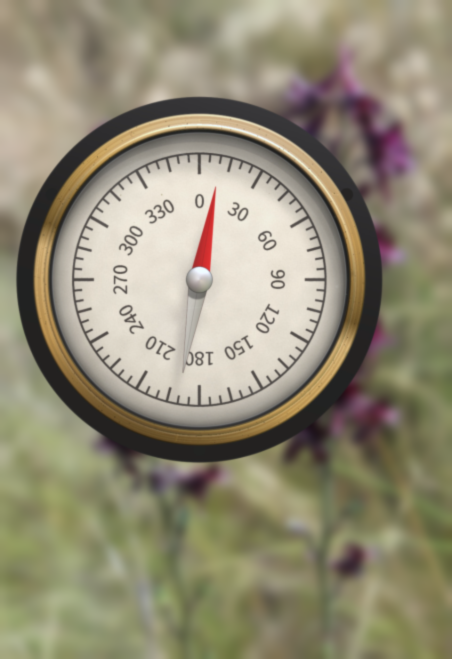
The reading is 10 (°)
